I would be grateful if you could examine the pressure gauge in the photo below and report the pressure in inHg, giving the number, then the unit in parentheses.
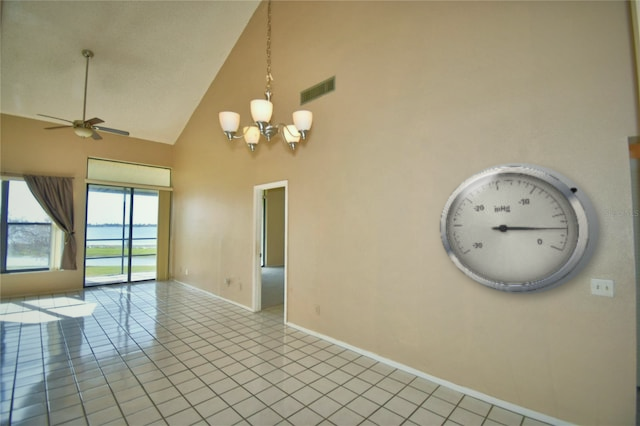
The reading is -3 (inHg)
